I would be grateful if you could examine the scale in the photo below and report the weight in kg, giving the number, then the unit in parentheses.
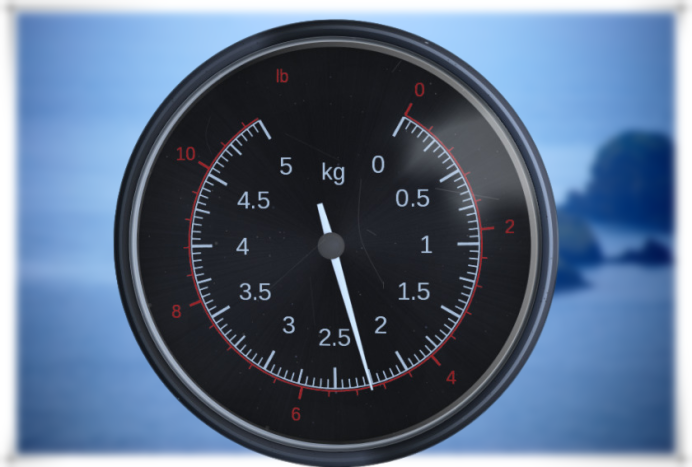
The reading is 2.25 (kg)
